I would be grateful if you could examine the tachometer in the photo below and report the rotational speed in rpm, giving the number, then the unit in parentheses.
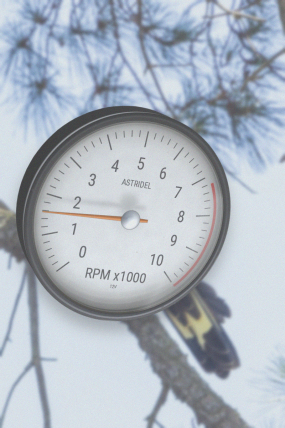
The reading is 1600 (rpm)
